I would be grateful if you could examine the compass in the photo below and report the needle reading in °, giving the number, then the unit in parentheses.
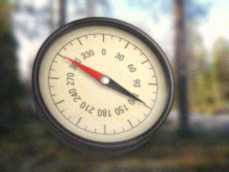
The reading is 300 (°)
